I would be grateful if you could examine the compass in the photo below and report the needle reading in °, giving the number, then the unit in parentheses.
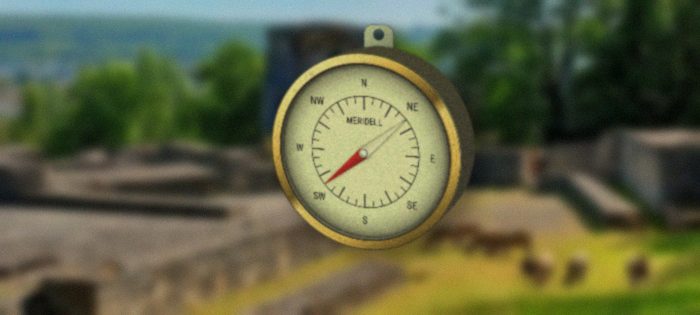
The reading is 230 (°)
